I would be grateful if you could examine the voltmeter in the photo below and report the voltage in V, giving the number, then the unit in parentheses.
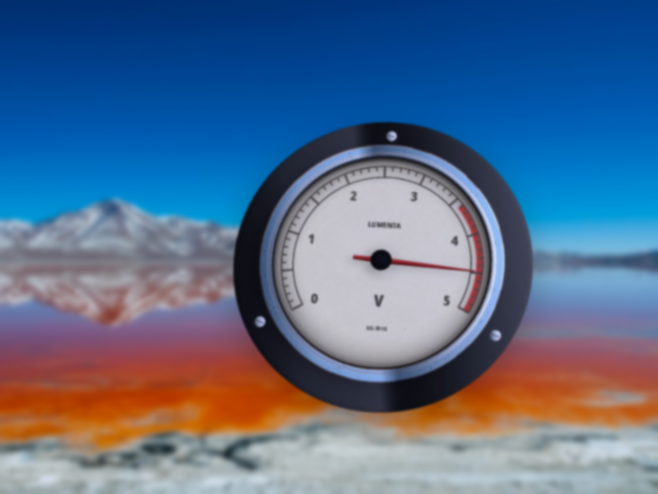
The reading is 4.5 (V)
